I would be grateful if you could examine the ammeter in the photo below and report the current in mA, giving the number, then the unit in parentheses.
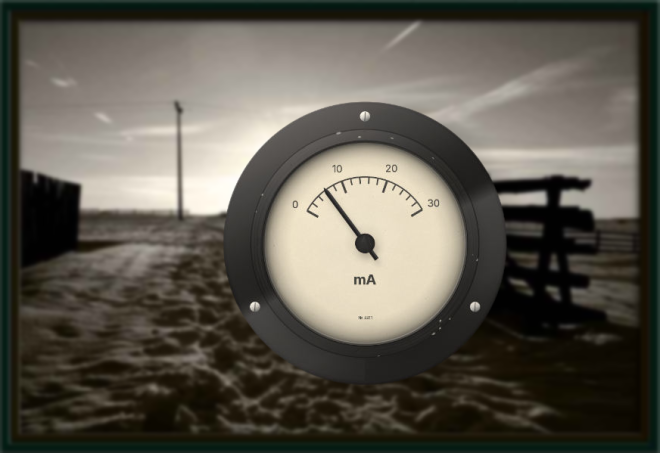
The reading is 6 (mA)
